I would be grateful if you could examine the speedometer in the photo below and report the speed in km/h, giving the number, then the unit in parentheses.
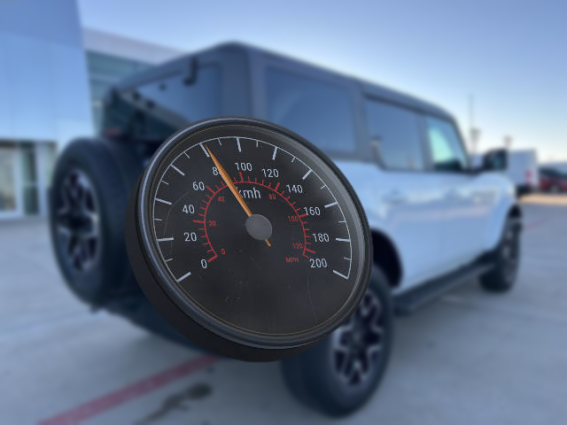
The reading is 80 (km/h)
